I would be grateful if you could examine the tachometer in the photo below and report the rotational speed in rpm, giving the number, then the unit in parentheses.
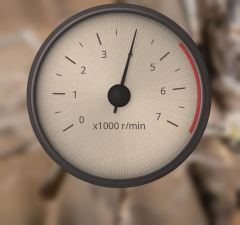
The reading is 4000 (rpm)
